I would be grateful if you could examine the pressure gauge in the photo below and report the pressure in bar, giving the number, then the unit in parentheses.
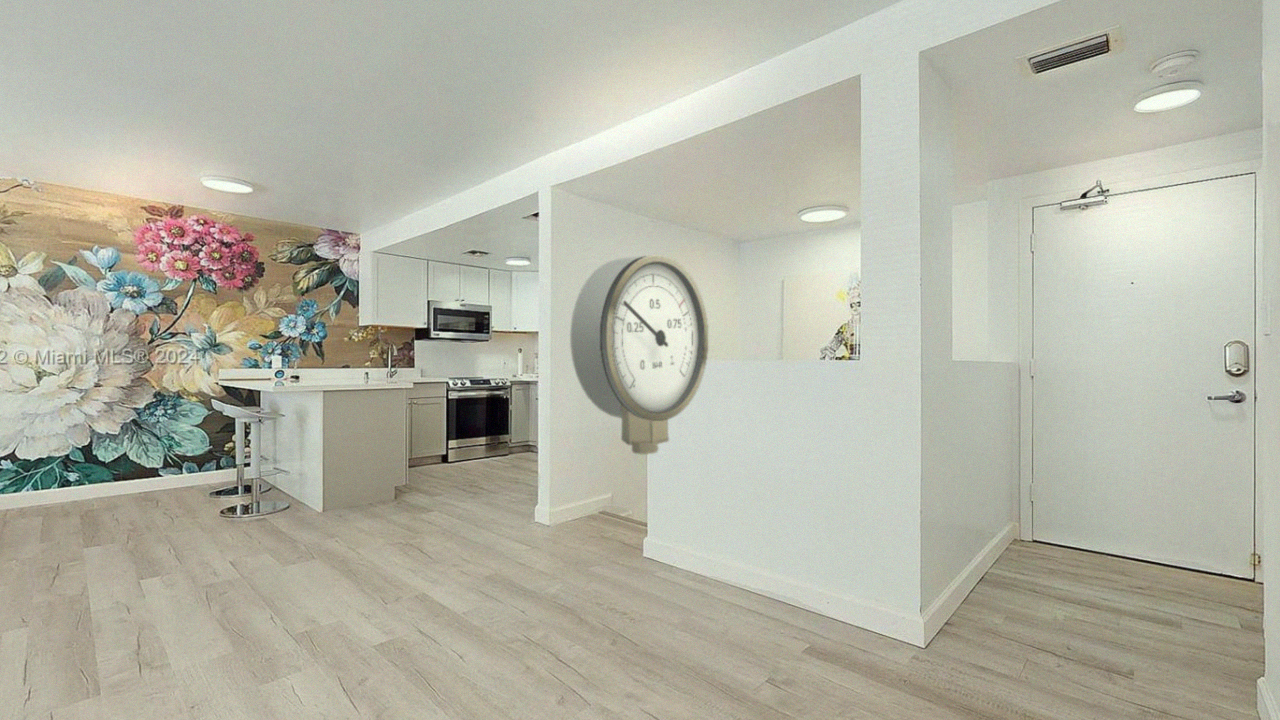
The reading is 0.3 (bar)
